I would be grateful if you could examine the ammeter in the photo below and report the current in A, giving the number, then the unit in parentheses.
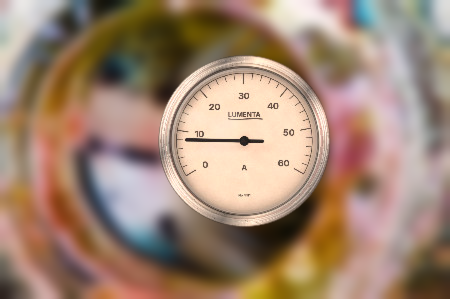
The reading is 8 (A)
